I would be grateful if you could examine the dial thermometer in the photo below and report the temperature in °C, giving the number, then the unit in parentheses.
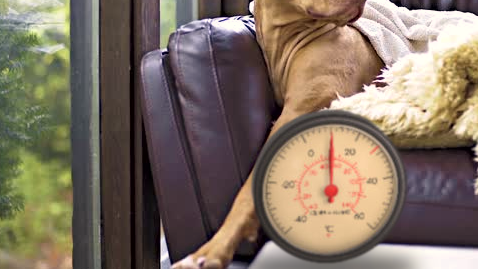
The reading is 10 (°C)
